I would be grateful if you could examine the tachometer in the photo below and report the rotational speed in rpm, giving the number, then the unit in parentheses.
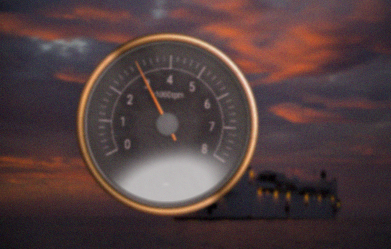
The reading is 3000 (rpm)
